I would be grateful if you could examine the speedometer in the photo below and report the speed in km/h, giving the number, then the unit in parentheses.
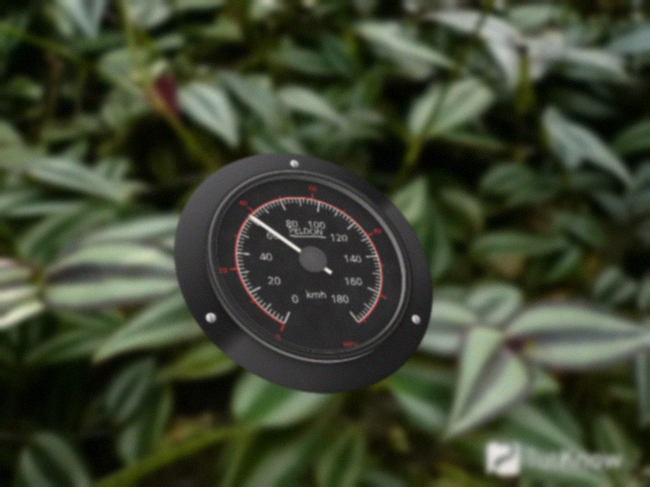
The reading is 60 (km/h)
